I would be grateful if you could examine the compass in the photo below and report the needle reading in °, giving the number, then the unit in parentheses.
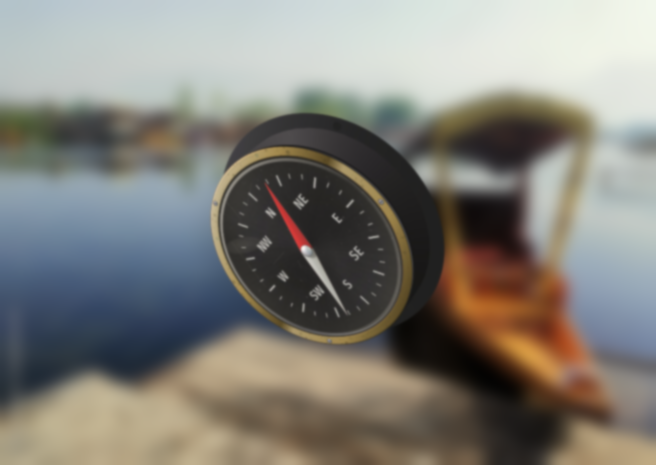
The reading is 20 (°)
